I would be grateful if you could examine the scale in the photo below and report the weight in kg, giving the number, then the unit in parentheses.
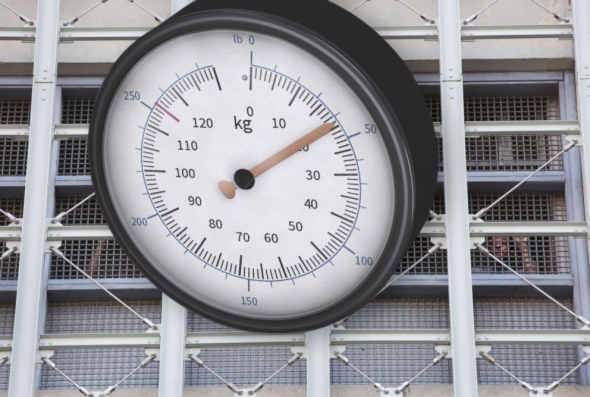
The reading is 19 (kg)
